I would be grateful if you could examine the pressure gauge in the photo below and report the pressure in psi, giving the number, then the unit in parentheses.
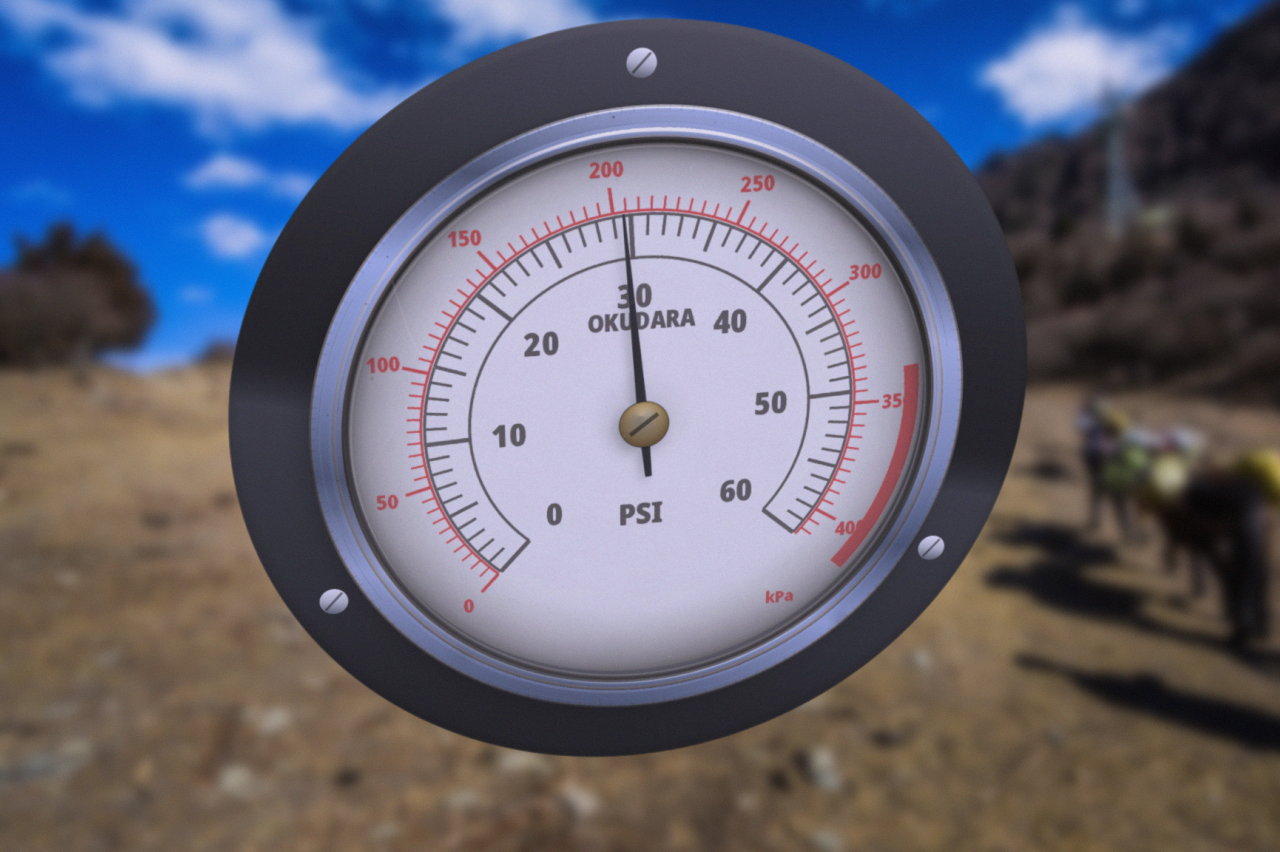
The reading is 29.5 (psi)
